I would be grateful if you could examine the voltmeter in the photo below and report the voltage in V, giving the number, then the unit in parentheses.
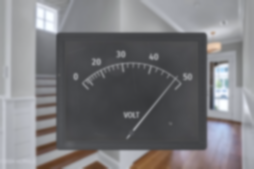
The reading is 48 (V)
